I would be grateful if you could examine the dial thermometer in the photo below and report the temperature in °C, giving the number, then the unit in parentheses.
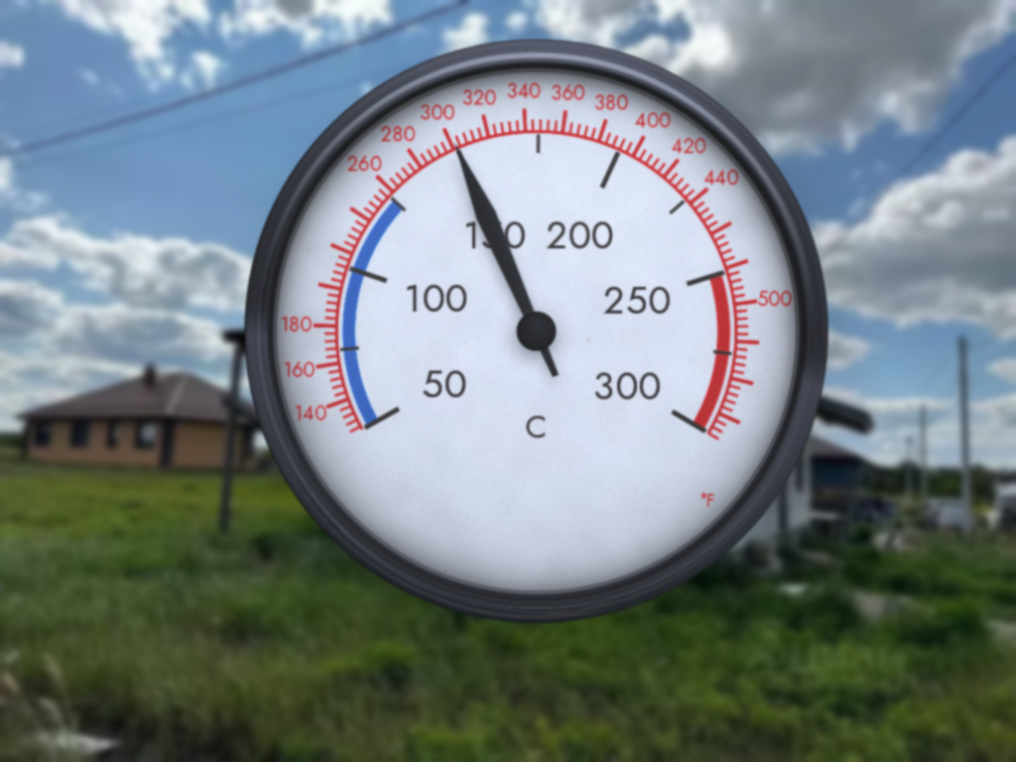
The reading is 150 (°C)
